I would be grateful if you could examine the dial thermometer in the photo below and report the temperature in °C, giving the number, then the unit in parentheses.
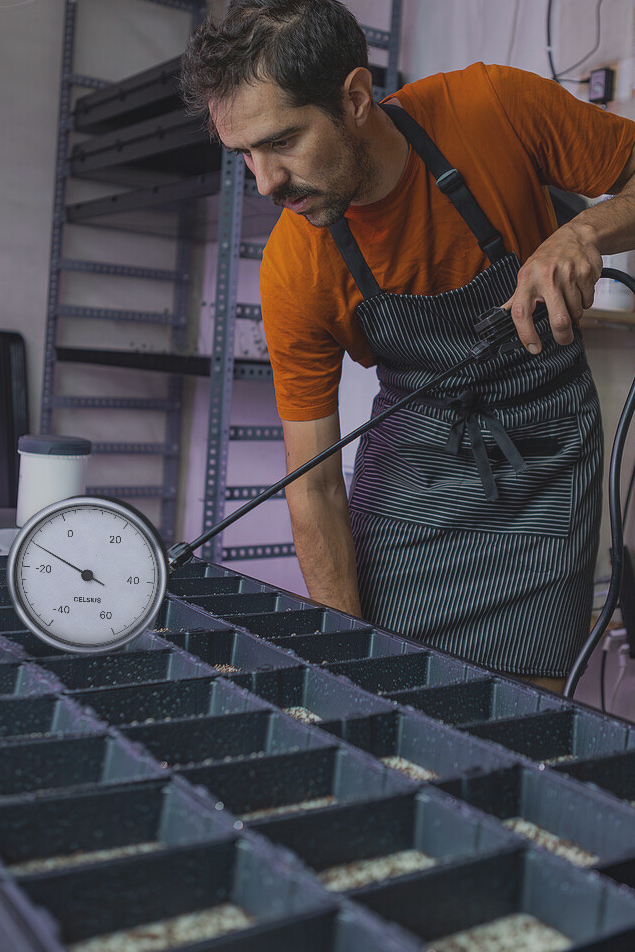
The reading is -12 (°C)
